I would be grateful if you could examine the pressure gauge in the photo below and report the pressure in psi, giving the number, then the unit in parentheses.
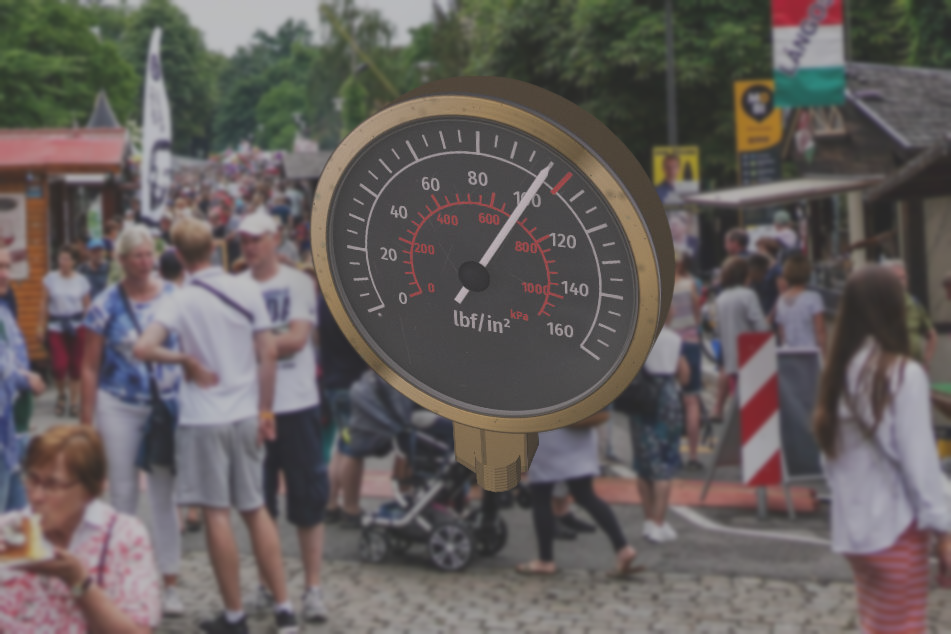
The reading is 100 (psi)
